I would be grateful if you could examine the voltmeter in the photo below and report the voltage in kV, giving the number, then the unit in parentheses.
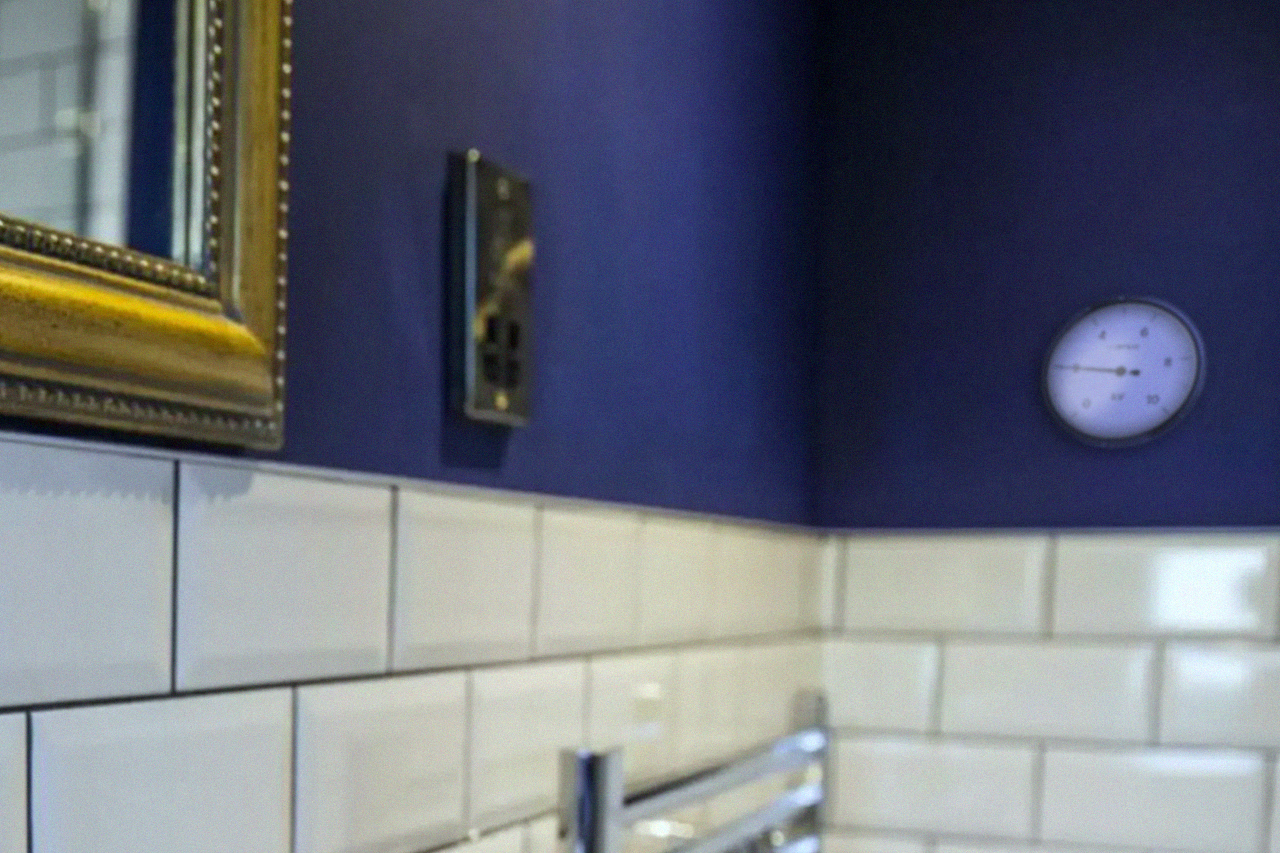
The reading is 2 (kV)
